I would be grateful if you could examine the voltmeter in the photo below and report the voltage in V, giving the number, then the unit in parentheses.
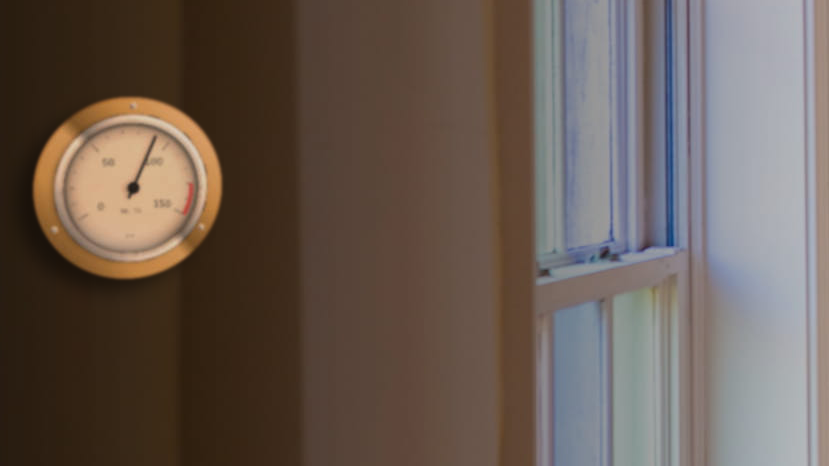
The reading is 90 (V)
